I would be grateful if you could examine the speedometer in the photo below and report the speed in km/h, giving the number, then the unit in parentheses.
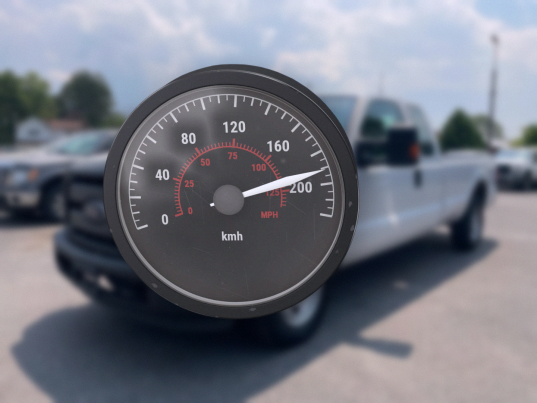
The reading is 190 (km/h)
